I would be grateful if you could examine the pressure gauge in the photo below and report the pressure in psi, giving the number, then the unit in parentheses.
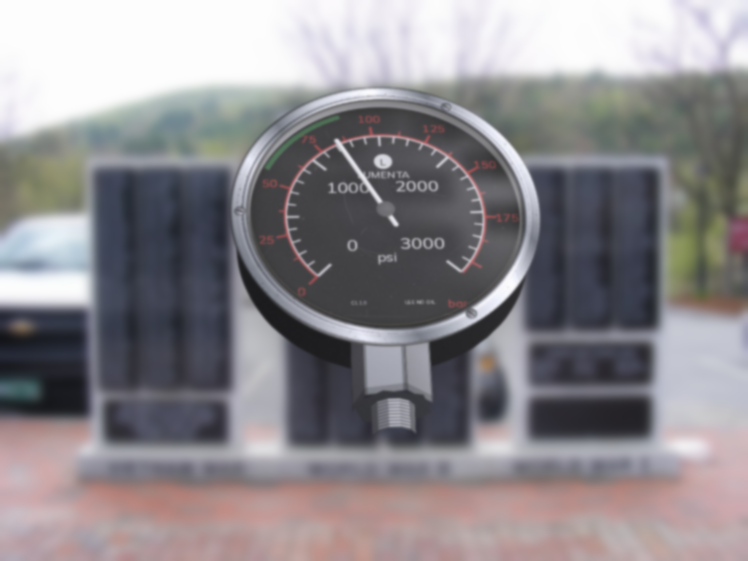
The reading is 1200 (psi)
